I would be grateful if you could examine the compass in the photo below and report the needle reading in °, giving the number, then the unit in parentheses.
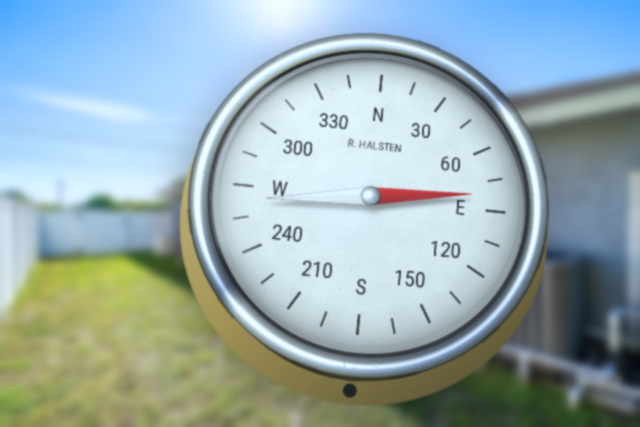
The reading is 82.5 (°)
